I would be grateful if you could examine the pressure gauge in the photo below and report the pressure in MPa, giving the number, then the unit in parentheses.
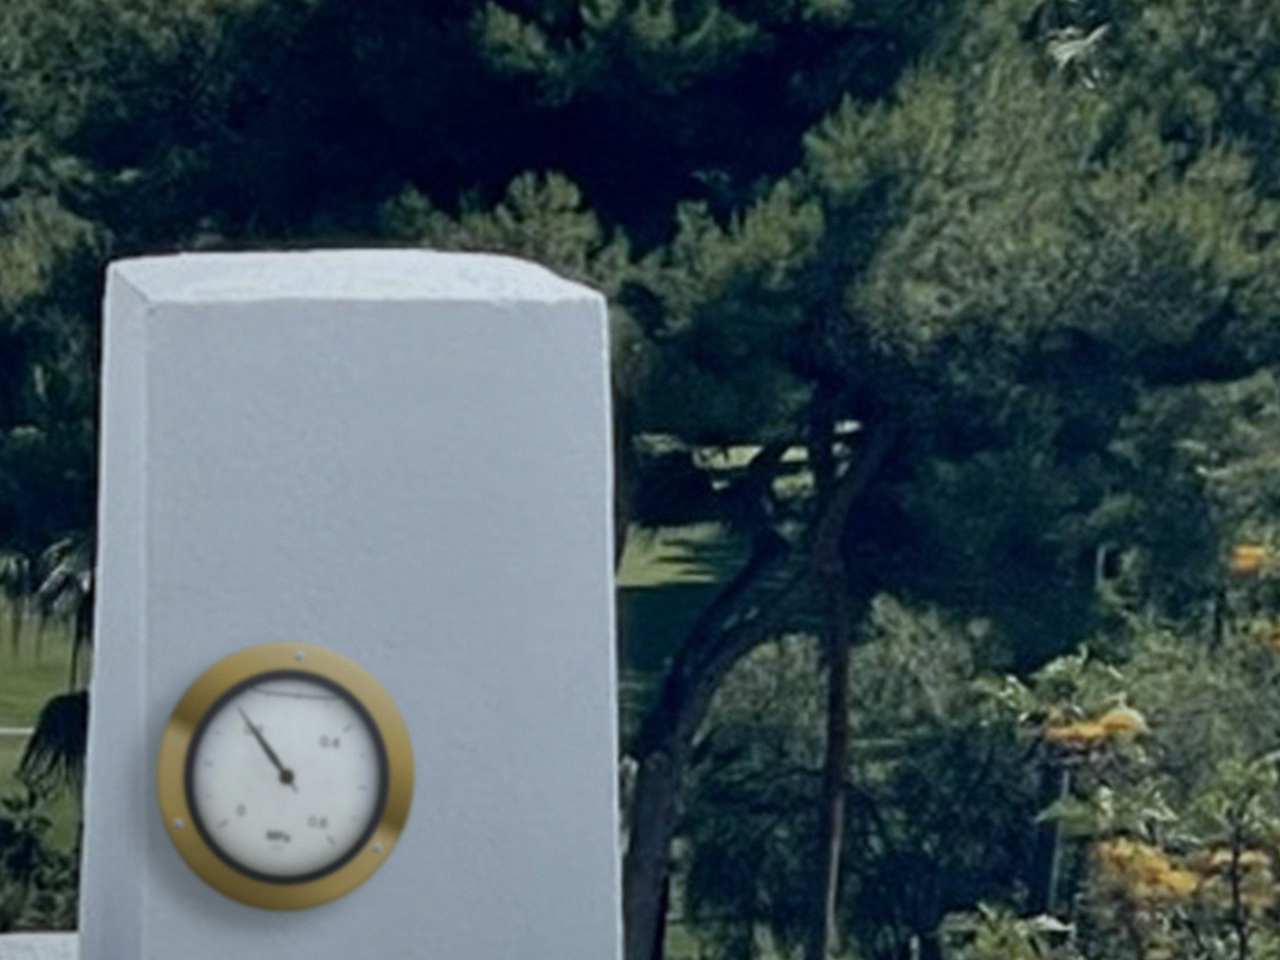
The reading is 0.2 (MPa)
